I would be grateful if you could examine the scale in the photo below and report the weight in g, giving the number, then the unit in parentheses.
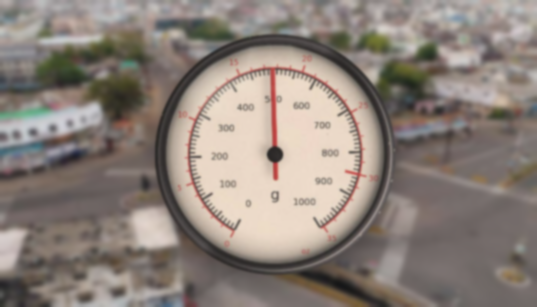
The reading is 500 (g)
